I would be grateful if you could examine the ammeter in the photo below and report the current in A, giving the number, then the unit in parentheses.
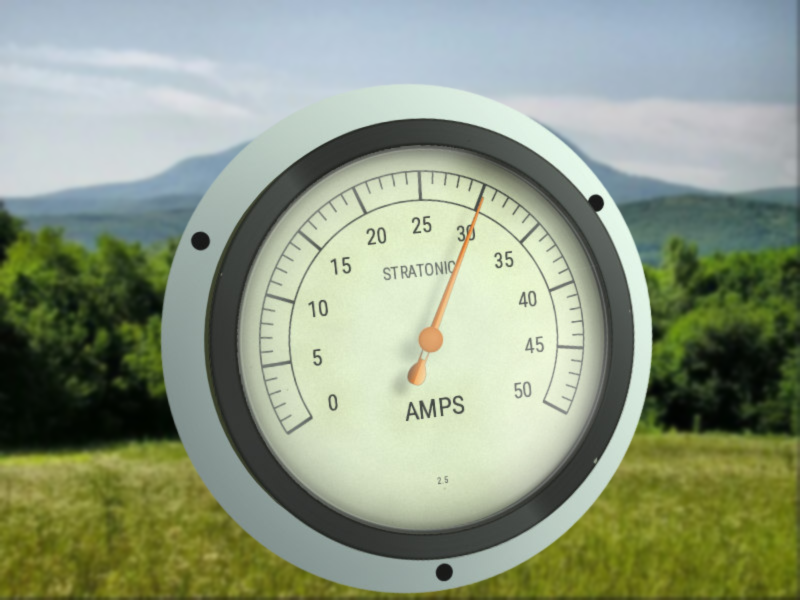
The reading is 30 (A)
